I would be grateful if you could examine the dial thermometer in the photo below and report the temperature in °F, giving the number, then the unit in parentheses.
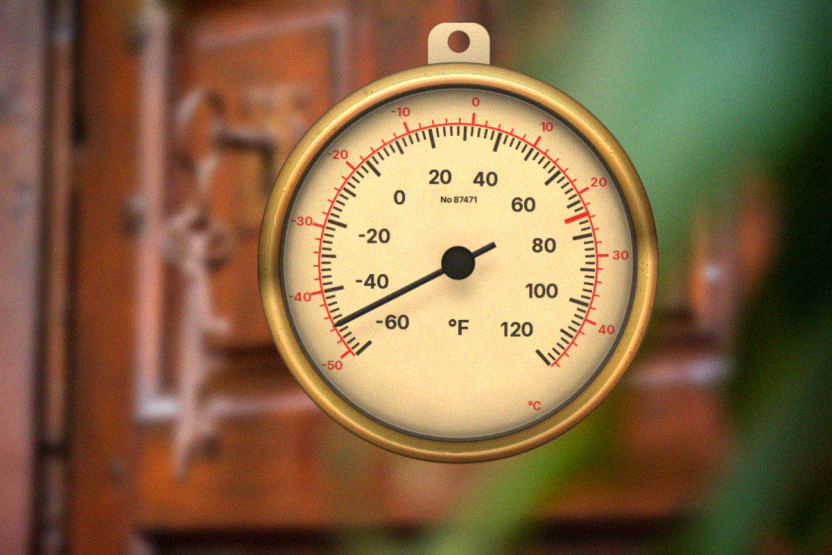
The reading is -50 (°F)
